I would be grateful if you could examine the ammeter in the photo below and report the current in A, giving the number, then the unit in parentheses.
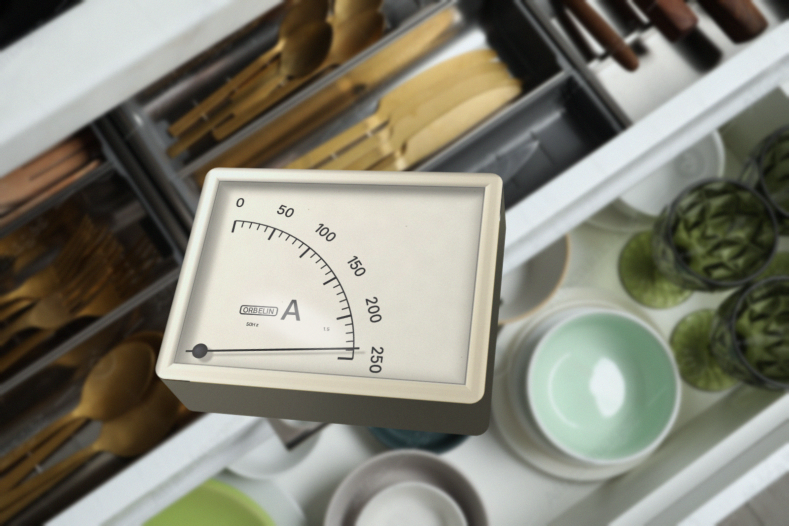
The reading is 240 (A)
